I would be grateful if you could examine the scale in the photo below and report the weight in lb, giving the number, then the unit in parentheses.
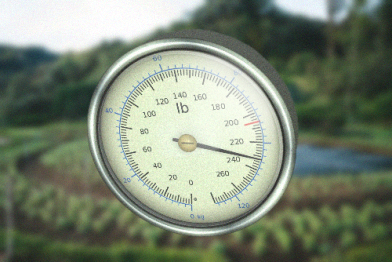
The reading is 230 (lb)
